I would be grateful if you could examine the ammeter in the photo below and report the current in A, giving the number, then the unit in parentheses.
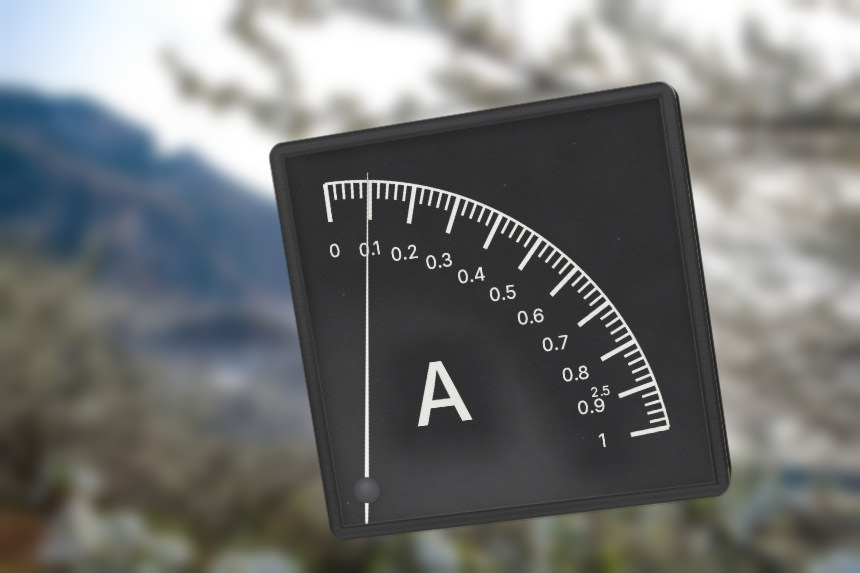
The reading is 0.1 (A)
